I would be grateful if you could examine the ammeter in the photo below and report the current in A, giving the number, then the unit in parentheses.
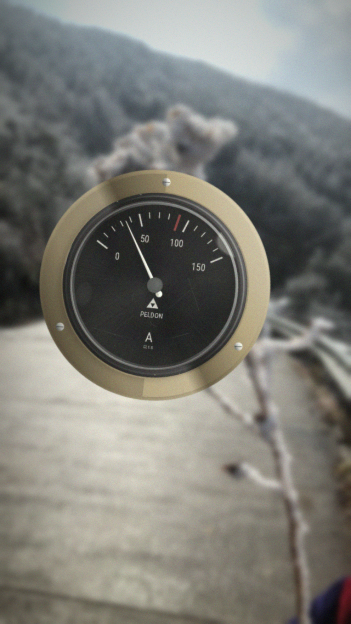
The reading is 35 (A)
